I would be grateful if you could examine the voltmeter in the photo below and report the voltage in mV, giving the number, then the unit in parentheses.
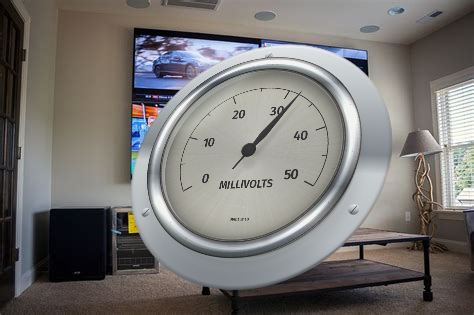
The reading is 32.5 (mV)
